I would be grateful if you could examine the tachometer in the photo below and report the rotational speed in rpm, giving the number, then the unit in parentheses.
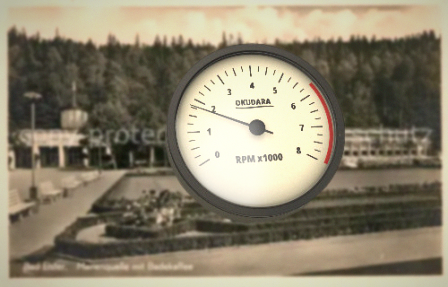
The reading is 1750 (rpm)
